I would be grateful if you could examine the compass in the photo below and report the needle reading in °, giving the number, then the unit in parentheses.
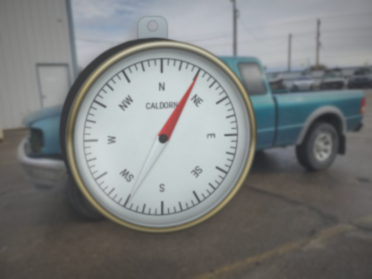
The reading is 30 (°)
